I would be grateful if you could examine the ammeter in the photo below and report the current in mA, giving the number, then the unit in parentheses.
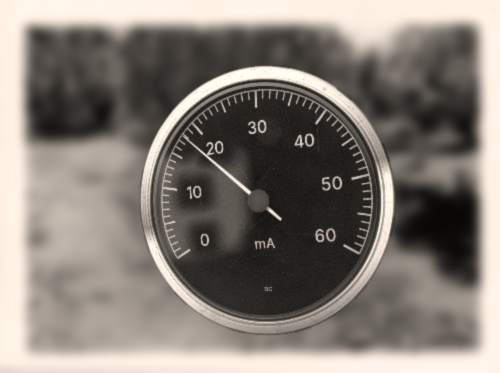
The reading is 18 (mA)
